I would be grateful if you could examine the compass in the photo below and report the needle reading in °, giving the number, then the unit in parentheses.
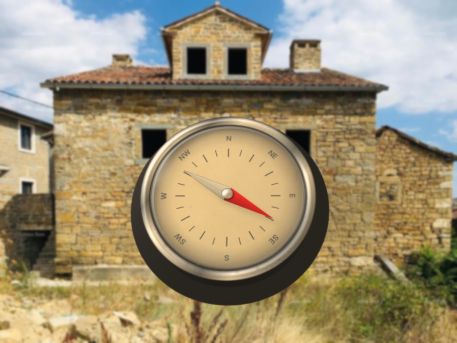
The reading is 120 (°)
